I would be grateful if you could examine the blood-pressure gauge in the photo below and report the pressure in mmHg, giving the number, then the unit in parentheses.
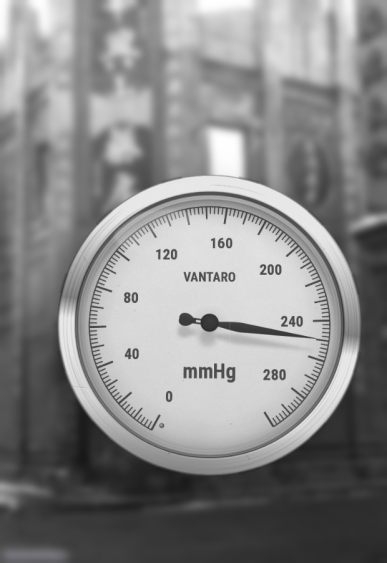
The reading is 250 (mmHg)
